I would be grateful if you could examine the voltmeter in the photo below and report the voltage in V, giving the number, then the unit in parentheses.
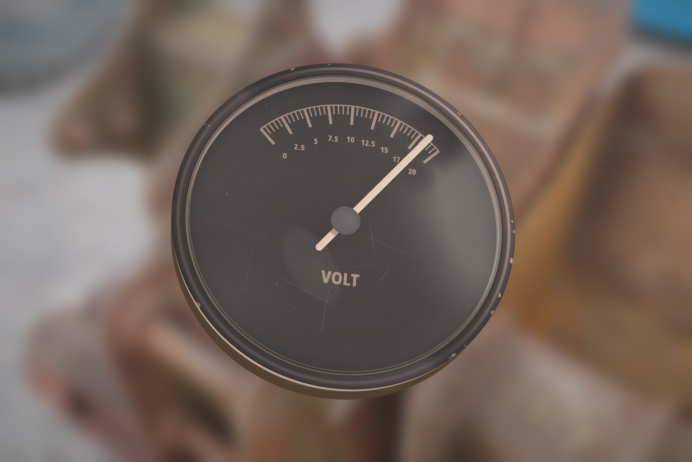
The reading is 18.5 (V)
